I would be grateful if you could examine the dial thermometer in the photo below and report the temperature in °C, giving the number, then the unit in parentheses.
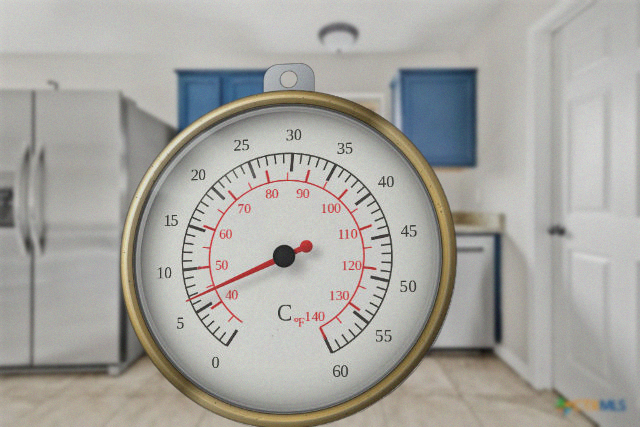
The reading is 6.5 (°C)
